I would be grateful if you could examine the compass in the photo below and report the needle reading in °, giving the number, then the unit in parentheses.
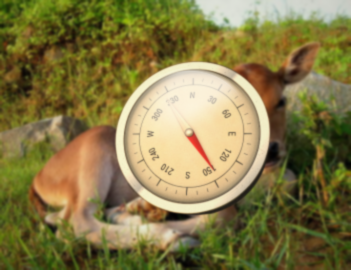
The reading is 145 (°)
